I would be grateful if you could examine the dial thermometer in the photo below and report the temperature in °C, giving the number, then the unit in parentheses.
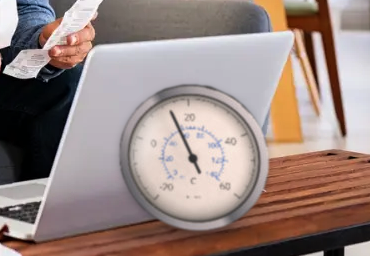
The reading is 14 (°C)
